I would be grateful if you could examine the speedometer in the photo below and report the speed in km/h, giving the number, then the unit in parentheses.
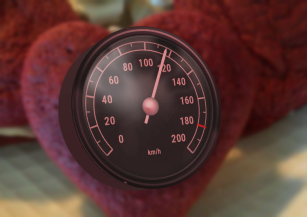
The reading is 115 (km/h)
